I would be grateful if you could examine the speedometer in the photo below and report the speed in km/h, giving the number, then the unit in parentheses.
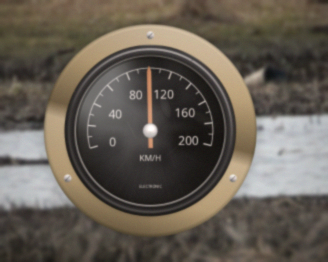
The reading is 100 (km/h)
